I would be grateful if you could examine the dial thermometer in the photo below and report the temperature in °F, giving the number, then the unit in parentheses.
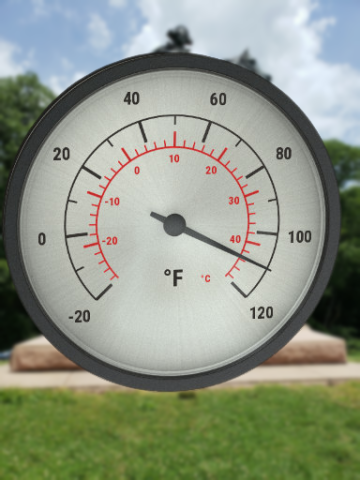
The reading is 110 (°F)
